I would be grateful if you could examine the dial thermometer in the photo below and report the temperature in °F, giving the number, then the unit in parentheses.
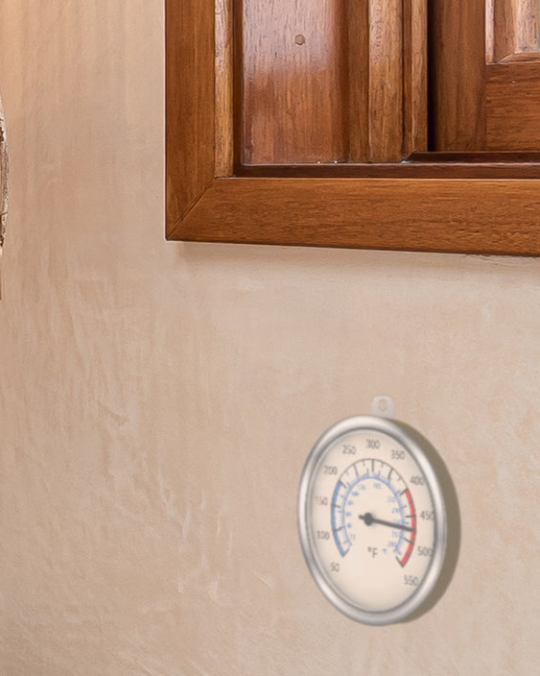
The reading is 475 (°F)
